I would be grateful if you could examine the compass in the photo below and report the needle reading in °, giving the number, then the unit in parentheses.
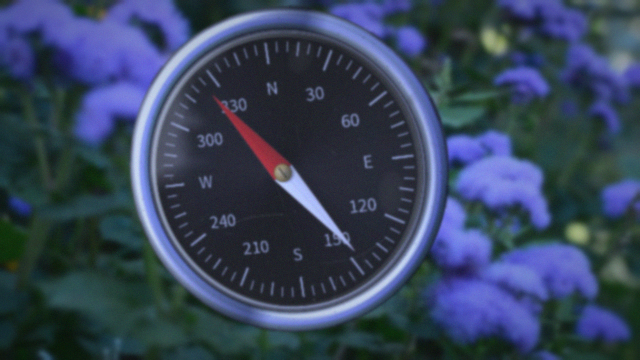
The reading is 325 (°)
